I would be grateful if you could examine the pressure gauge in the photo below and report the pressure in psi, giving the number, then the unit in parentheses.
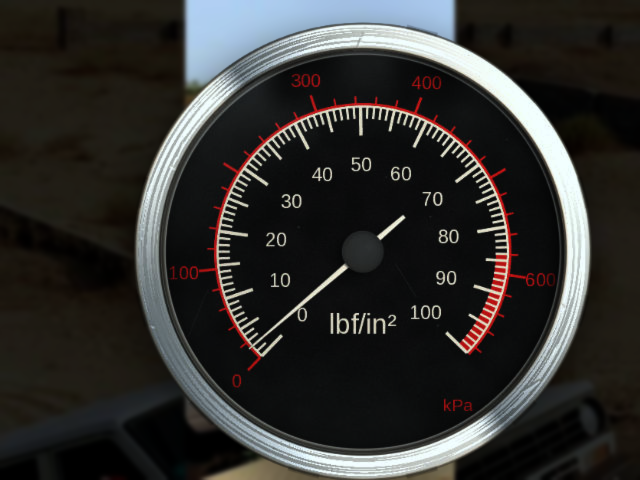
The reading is 2 (psi)
